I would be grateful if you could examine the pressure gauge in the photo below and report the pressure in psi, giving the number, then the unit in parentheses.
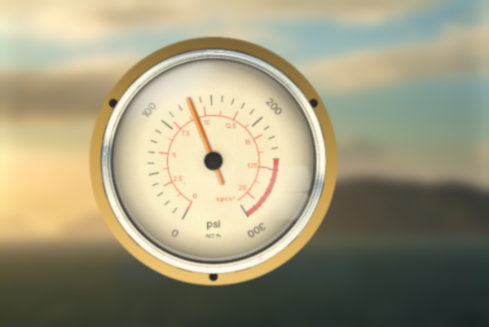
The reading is 130 (psi)
